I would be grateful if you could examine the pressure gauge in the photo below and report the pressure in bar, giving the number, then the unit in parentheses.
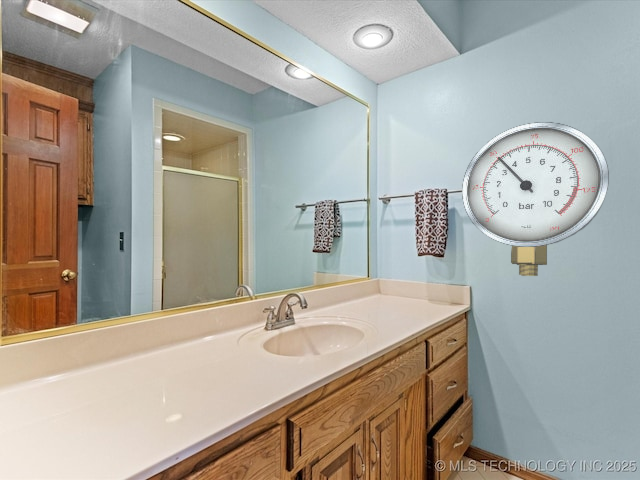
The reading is 3.5 (bar)
